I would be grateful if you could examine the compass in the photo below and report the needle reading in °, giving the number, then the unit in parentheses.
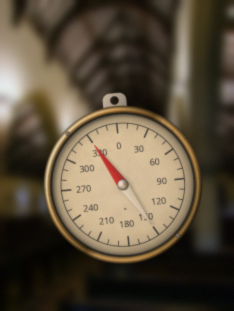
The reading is 330 (°)
